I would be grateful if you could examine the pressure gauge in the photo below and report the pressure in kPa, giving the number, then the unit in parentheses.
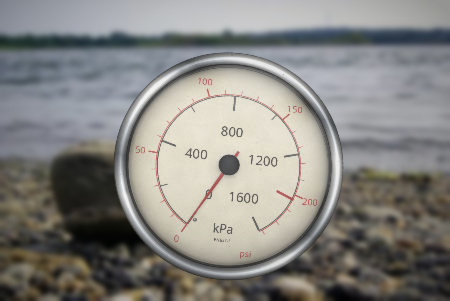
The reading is 0 (kPa)
